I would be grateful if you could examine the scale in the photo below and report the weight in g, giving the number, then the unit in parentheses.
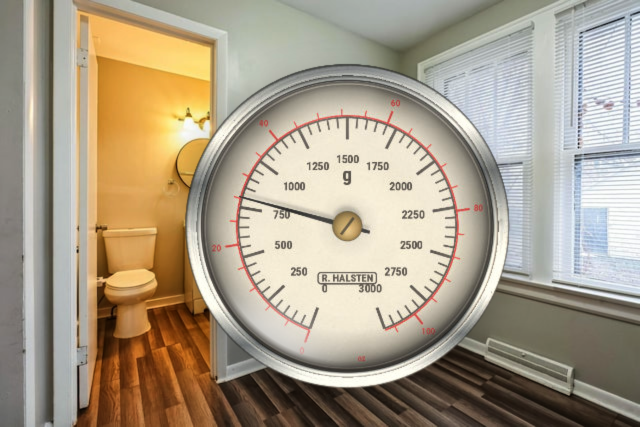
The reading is 800 (g)
